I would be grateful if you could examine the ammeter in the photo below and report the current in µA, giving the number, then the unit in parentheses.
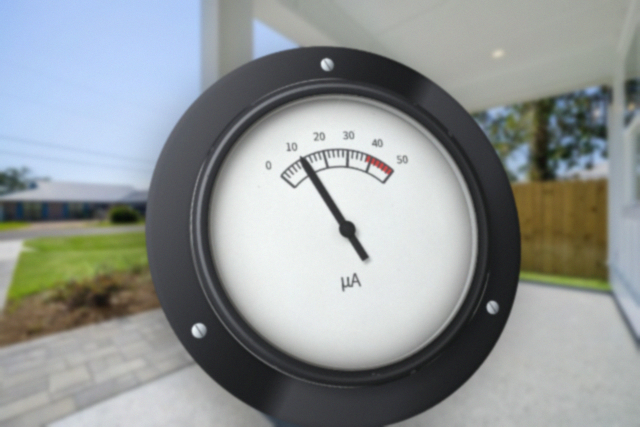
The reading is 10 (µA)
